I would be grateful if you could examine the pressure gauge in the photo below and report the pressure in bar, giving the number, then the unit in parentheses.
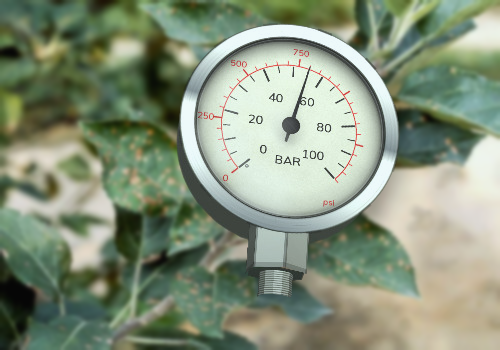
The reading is 55 (bar)
